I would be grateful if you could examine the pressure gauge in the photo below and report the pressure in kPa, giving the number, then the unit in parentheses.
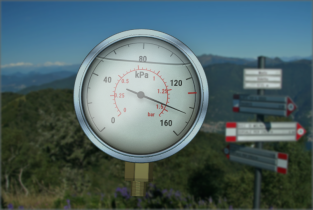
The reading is 145 (kPa)
